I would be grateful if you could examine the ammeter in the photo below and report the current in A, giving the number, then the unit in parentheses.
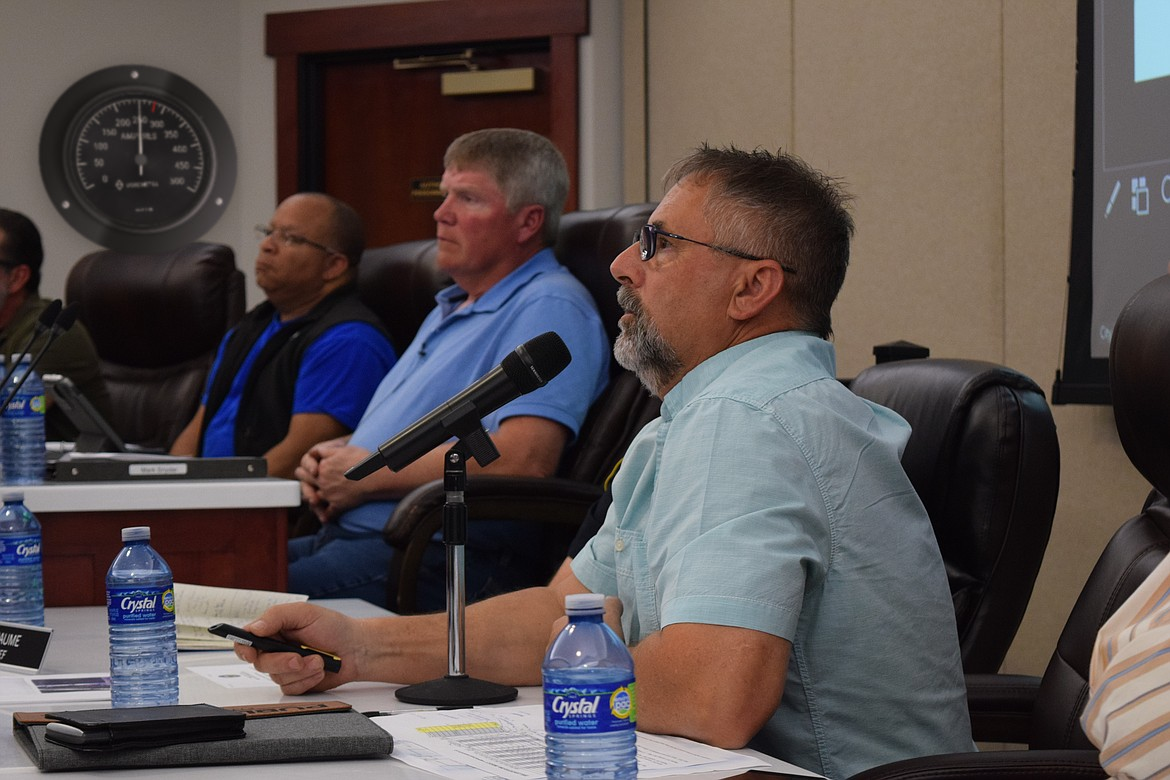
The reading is 250 (A)
